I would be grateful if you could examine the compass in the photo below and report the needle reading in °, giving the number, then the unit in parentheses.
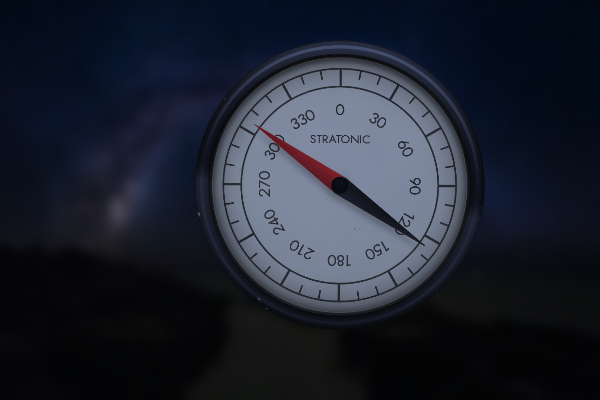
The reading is 305 (°)
